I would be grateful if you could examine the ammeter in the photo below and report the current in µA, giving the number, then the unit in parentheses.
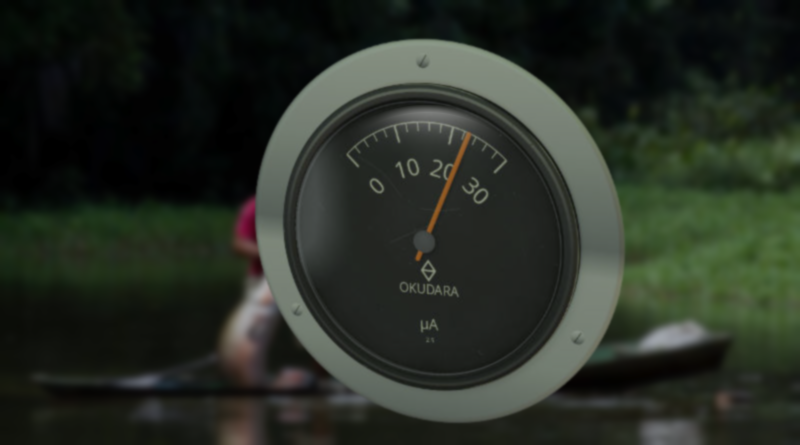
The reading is 23 (µA)
